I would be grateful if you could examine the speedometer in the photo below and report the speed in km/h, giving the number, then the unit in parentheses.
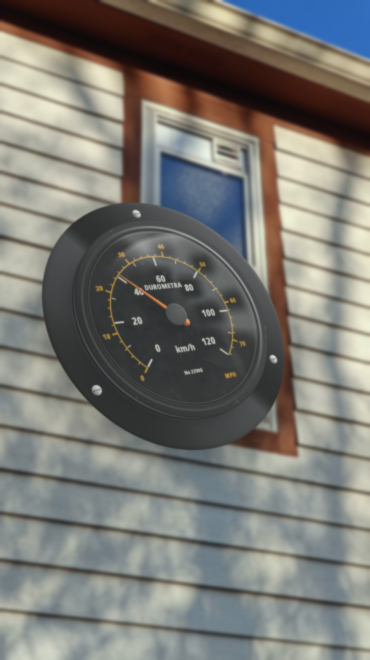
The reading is 40 (km/h)
